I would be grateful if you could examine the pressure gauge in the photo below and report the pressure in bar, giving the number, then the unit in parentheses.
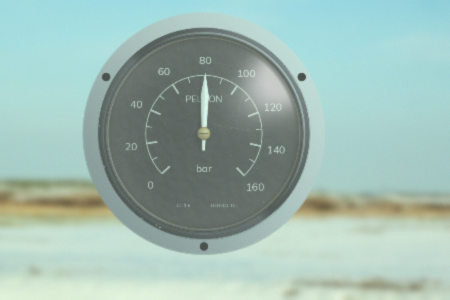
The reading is 80 (bar)
